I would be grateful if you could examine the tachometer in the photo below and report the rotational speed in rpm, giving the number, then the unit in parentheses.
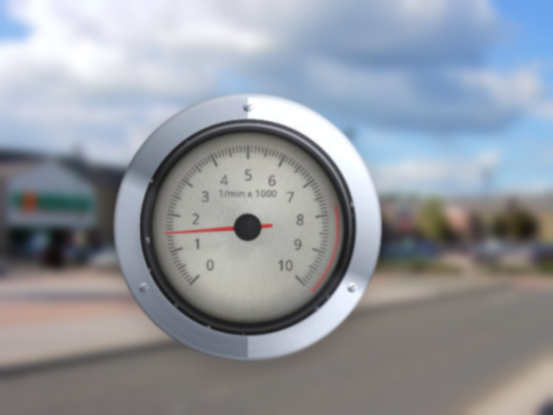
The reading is 1500 (rpm)
